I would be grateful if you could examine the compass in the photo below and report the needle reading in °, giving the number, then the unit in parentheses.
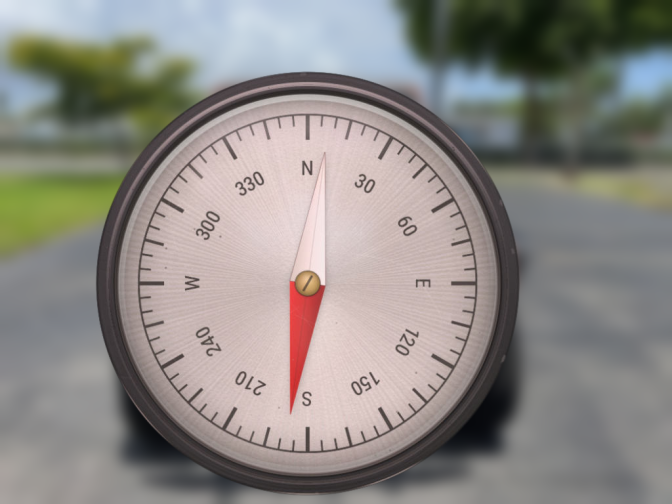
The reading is 187.5 (°)
